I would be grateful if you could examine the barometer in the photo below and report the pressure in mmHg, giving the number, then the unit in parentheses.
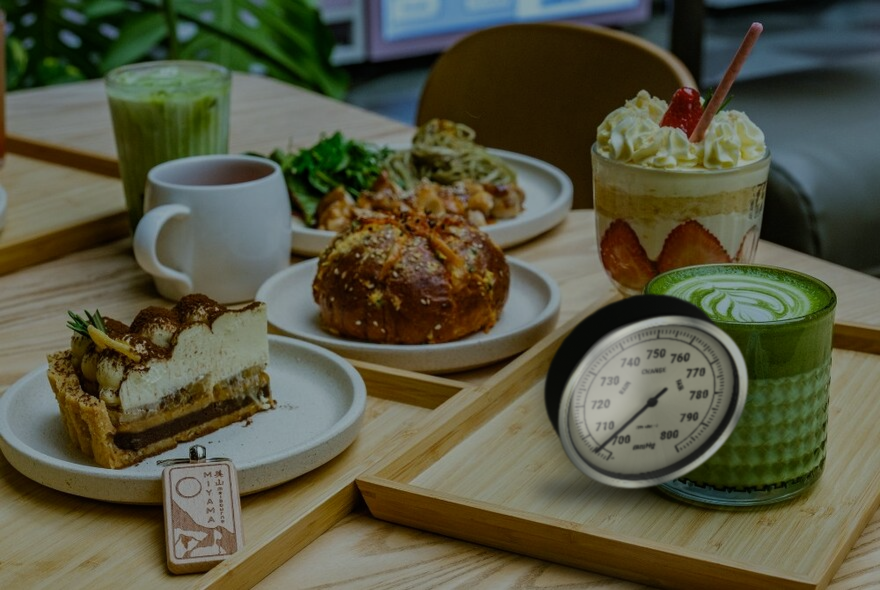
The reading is 705 (mmHg)
